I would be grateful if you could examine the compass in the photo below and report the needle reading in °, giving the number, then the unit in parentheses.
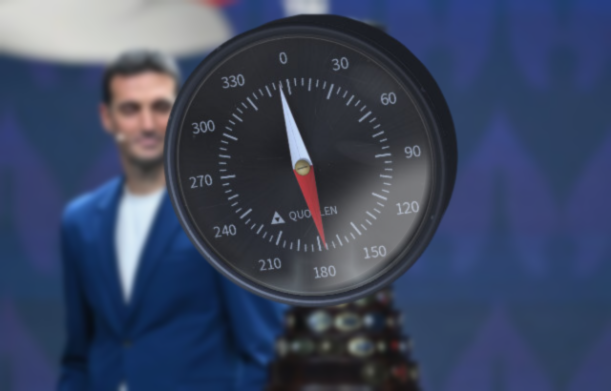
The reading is 175 (°)
